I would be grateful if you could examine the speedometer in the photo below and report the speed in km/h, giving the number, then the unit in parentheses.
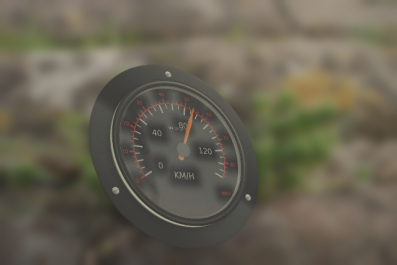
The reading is 85 (km/h)
